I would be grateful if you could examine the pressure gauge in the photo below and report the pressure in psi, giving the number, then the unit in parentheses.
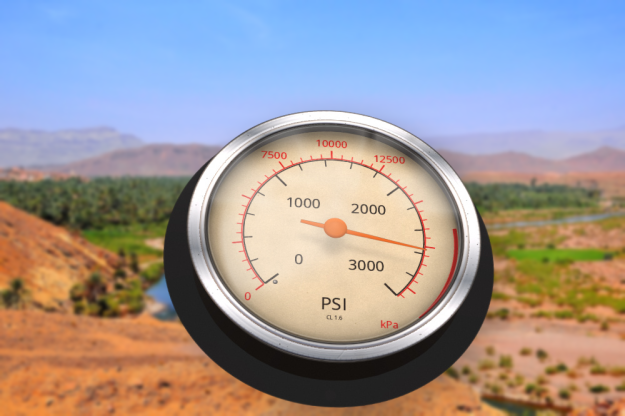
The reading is 2600 (psi)
